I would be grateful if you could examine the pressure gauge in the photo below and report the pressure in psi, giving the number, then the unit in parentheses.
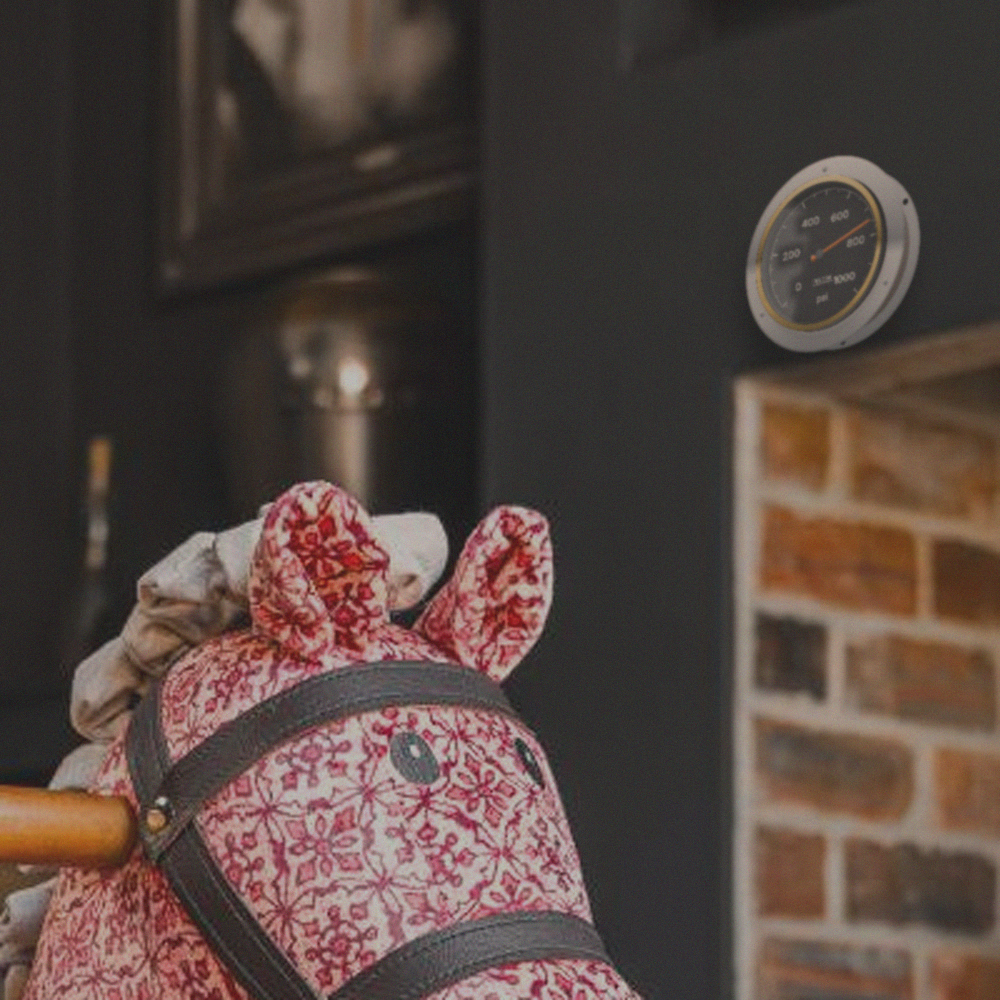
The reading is 750 (psi)
